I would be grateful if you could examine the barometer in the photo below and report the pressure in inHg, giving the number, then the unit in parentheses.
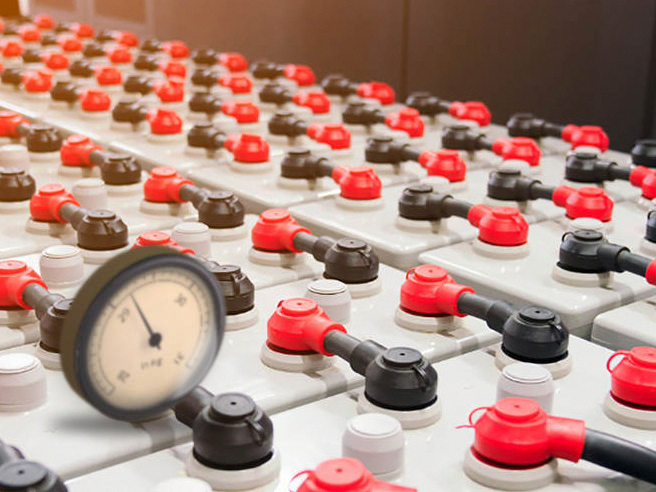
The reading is 29.2 (inHg)
